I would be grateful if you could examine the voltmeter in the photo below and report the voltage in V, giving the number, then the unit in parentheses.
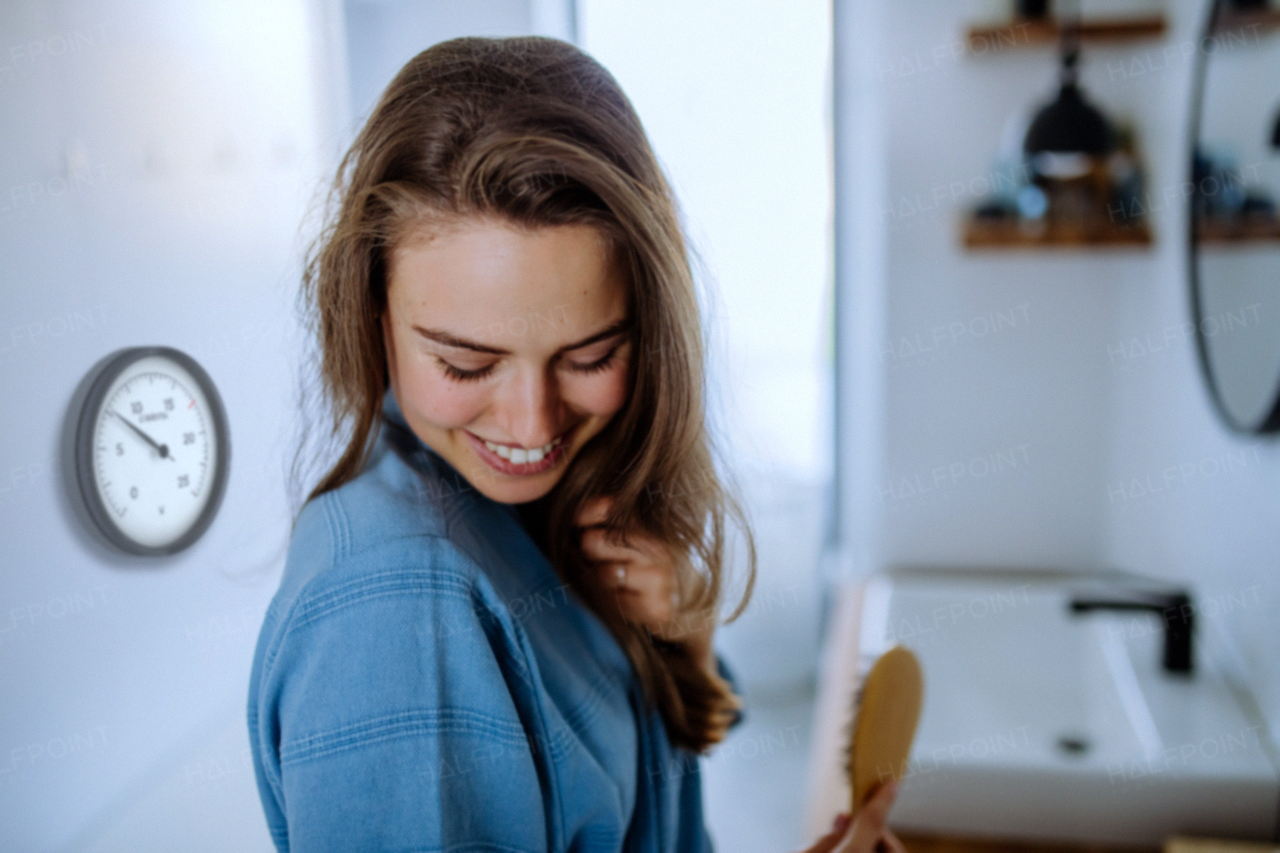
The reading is 7.5 (V)
